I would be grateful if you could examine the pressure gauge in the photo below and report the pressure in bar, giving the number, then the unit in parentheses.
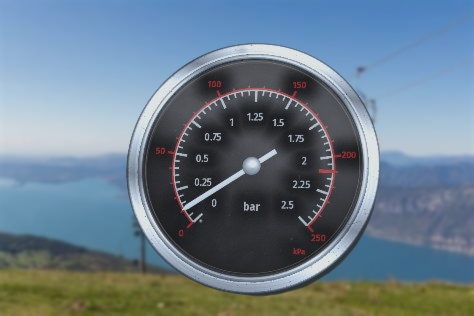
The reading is 0.1 (bar)
